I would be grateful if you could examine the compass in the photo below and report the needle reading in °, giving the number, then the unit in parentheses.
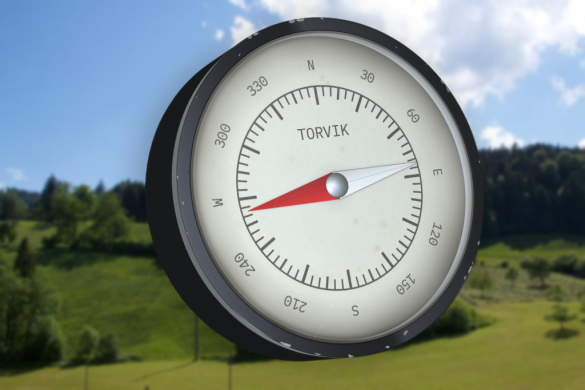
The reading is 262.5 (°)
